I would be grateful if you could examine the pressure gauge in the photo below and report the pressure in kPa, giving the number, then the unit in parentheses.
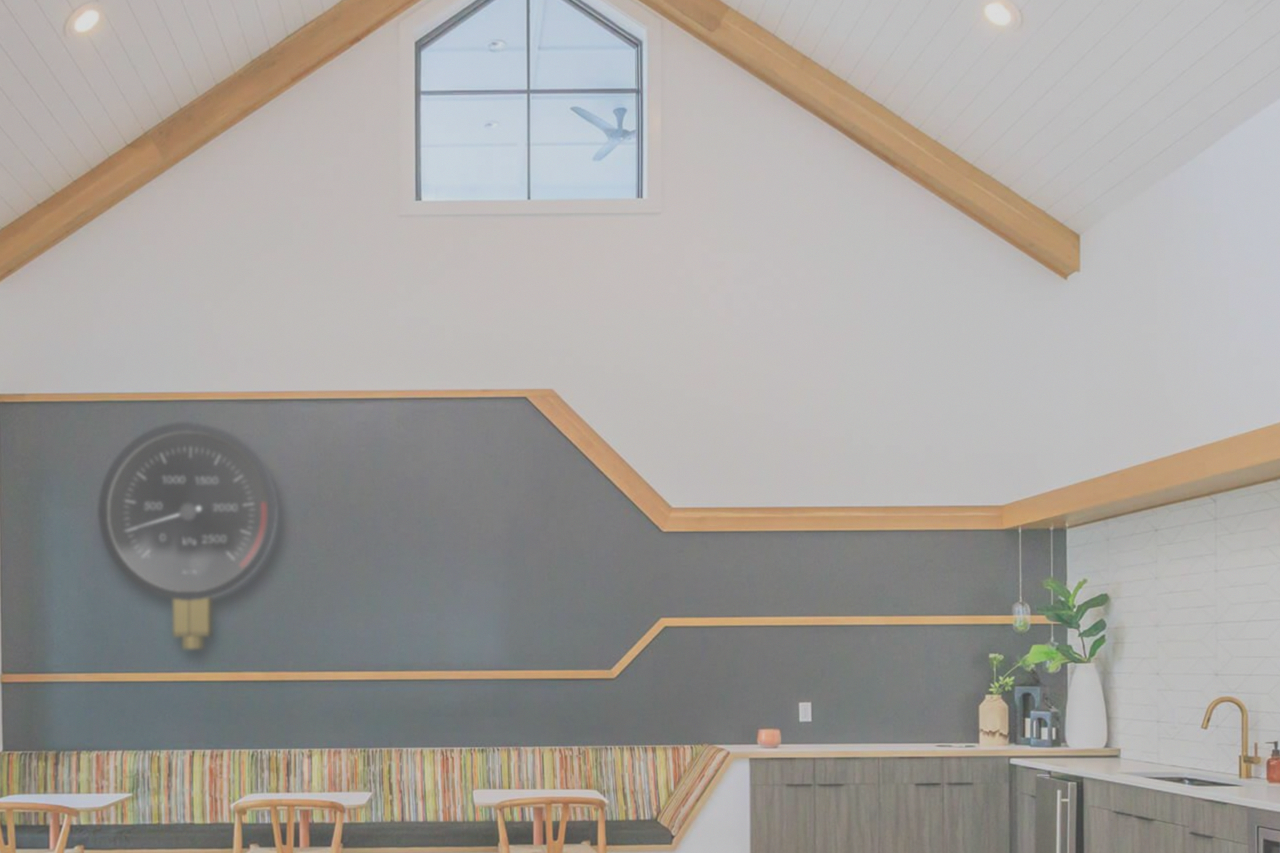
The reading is 250 (kPa)
